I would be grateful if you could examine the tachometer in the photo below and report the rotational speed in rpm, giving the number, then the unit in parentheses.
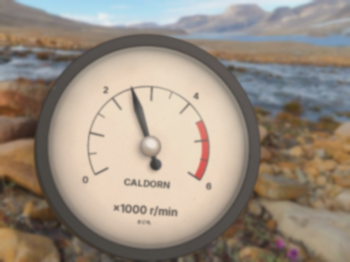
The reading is 2500 (rpm)
